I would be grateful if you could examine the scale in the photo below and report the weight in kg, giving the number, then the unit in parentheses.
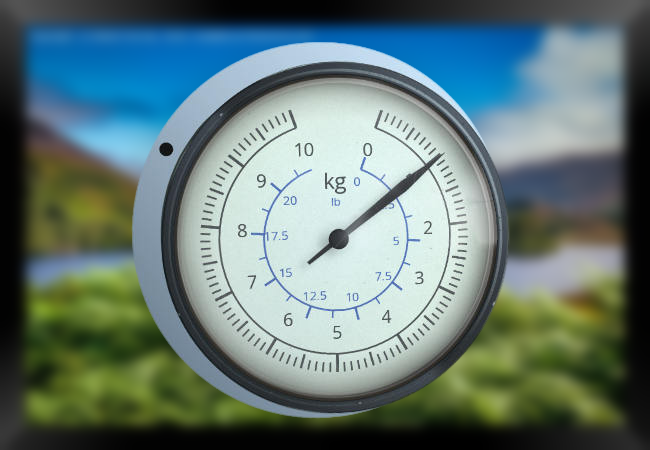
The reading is 1 (kg)
